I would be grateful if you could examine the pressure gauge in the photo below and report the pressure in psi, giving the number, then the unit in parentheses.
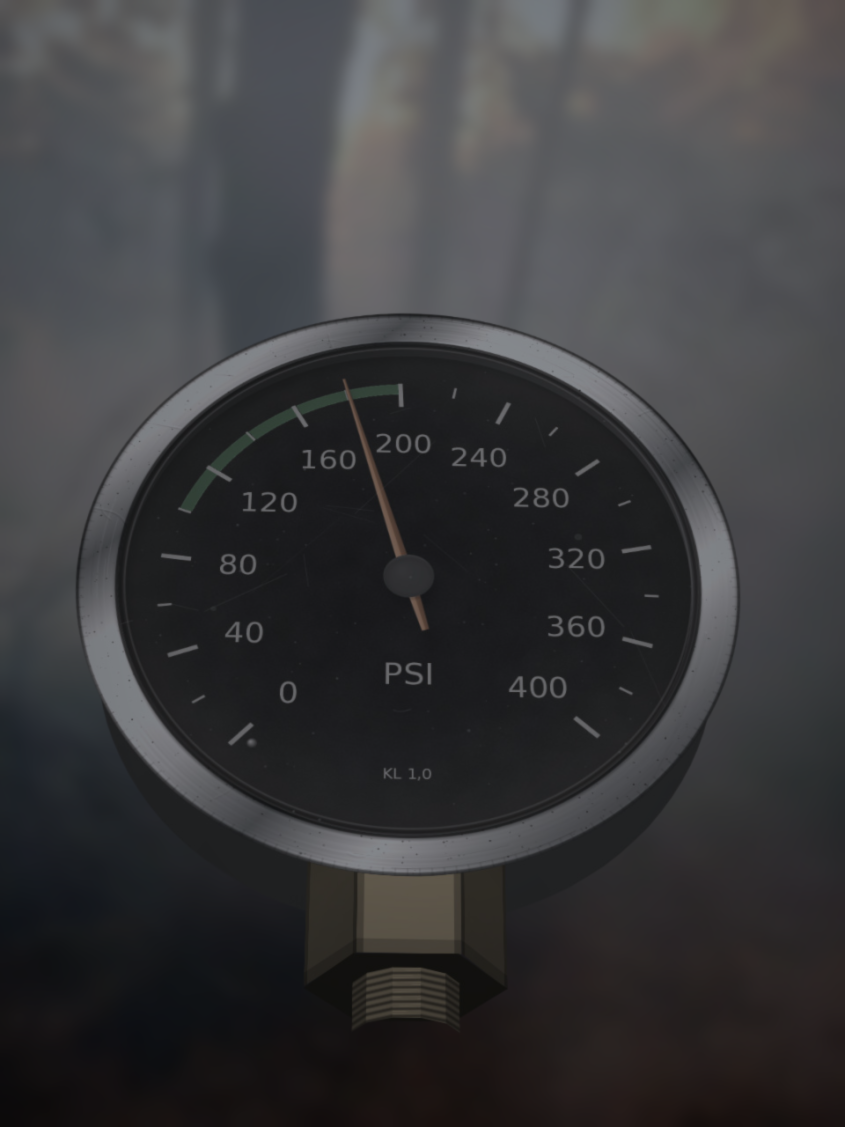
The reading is 180 (psi)
